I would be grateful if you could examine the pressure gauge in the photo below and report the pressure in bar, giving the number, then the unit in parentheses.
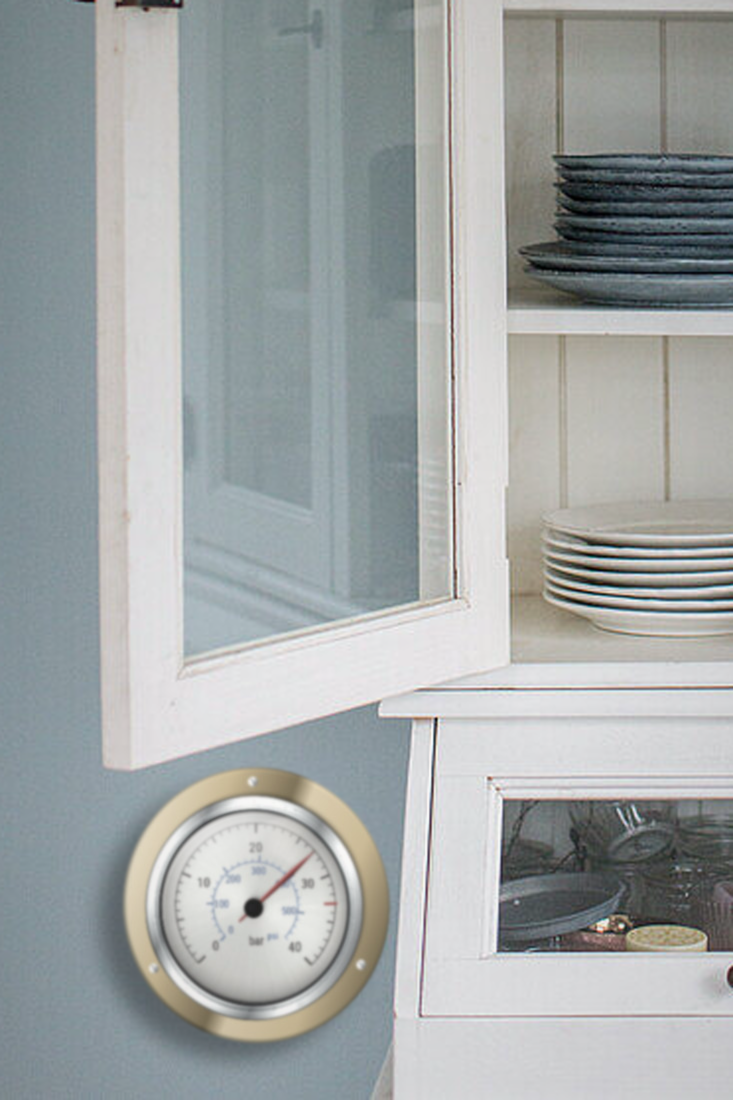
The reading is 27 (bar)
